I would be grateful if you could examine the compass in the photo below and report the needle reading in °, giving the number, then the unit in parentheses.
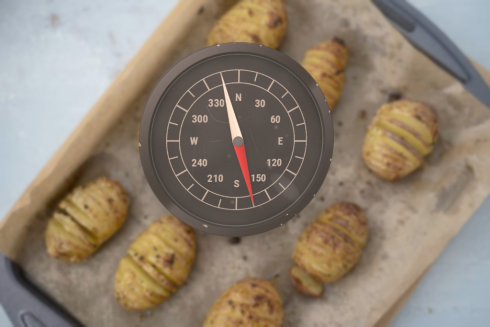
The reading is 165 (°)
